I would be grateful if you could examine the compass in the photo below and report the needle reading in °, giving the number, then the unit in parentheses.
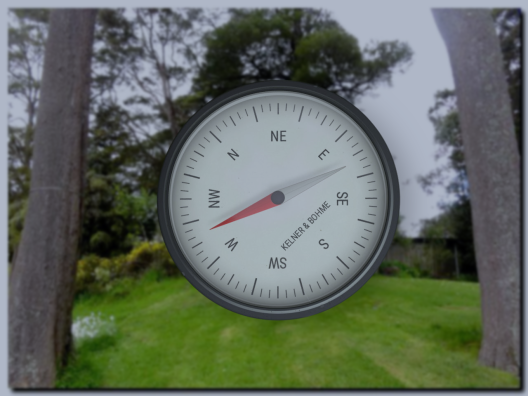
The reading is 290 (°)
